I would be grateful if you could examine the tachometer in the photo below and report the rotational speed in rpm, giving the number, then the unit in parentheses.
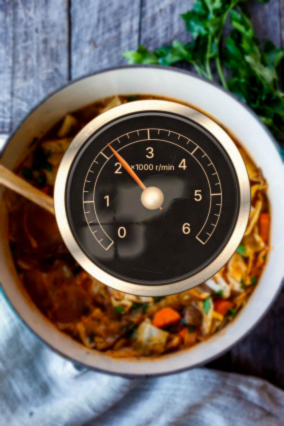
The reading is 2200 (rpm)
